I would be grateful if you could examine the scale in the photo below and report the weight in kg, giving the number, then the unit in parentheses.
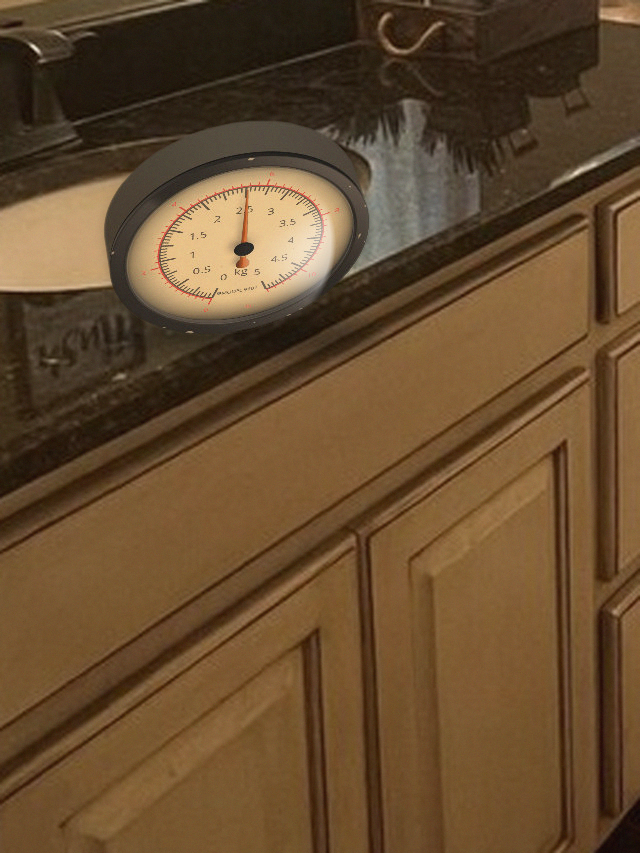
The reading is 2.5 (kg)
